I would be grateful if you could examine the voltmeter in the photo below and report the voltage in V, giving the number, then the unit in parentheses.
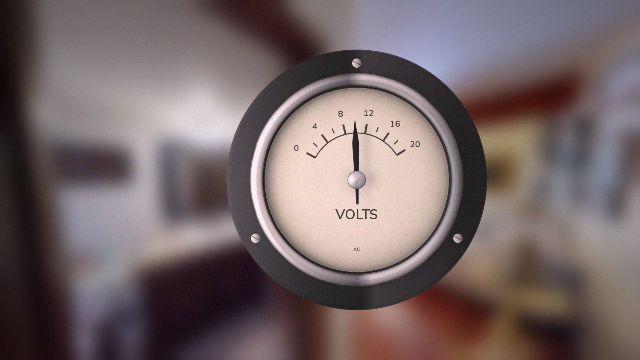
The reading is 10 (V)
